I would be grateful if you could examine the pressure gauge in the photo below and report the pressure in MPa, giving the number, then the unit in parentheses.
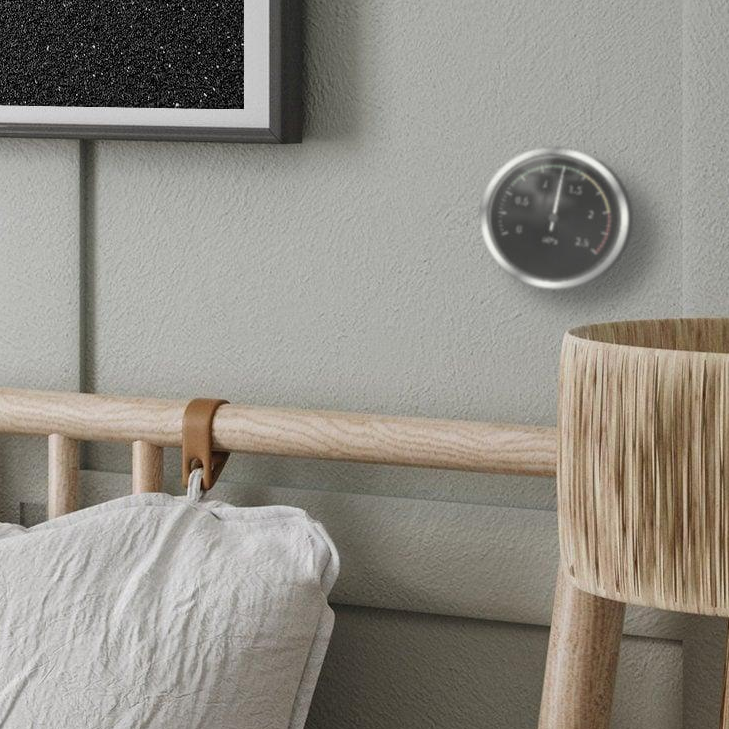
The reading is 1.25 (MPa)
